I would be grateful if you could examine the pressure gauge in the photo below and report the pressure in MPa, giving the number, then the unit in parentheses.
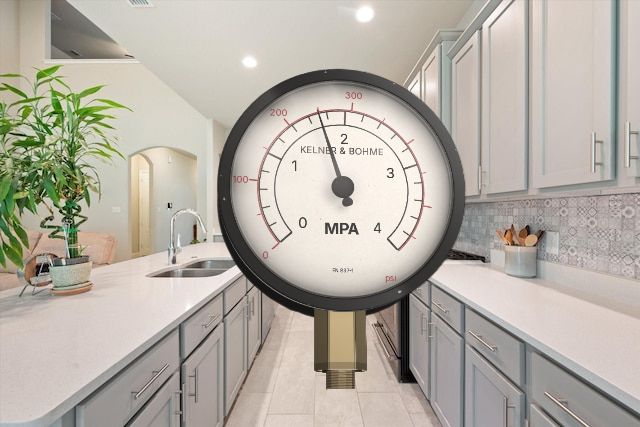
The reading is 1.7 (MPa)
